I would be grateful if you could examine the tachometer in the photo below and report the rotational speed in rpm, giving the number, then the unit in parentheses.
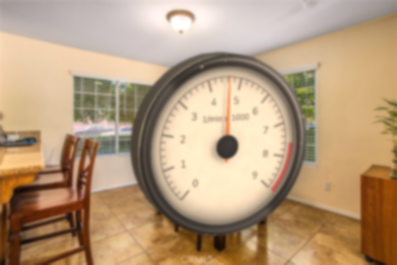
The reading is 4600 (rpm)
